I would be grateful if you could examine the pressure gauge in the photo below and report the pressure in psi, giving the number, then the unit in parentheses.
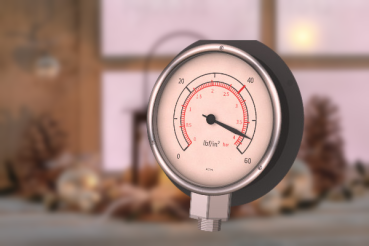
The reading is 55 (psi)
